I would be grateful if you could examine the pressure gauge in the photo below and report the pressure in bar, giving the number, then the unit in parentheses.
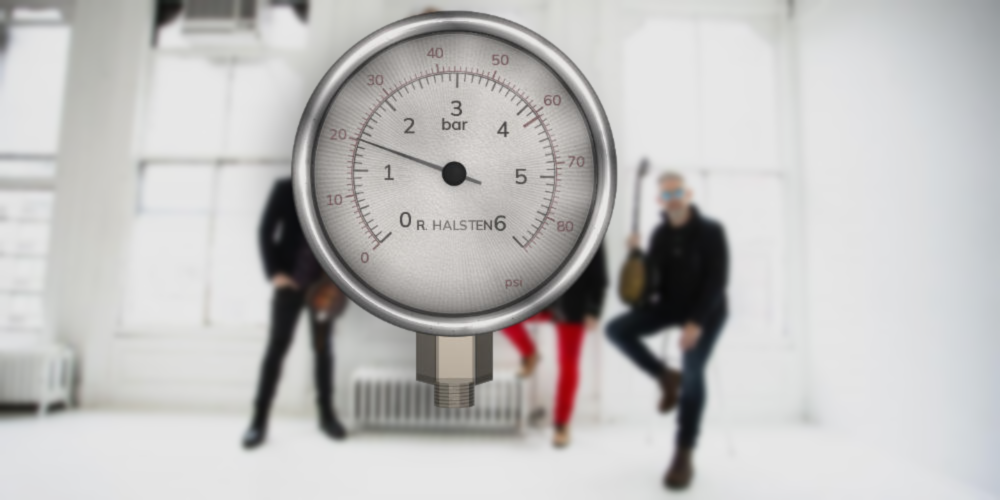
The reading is 1.4 (bar)
